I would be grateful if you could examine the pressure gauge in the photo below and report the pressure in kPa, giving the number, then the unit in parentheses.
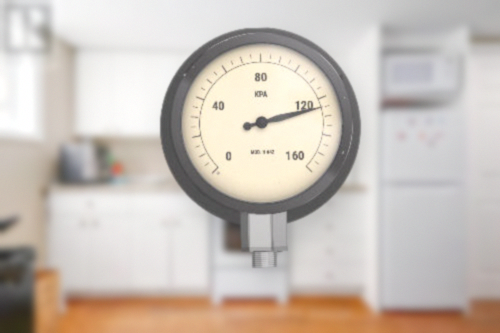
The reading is 125 (kPa)
